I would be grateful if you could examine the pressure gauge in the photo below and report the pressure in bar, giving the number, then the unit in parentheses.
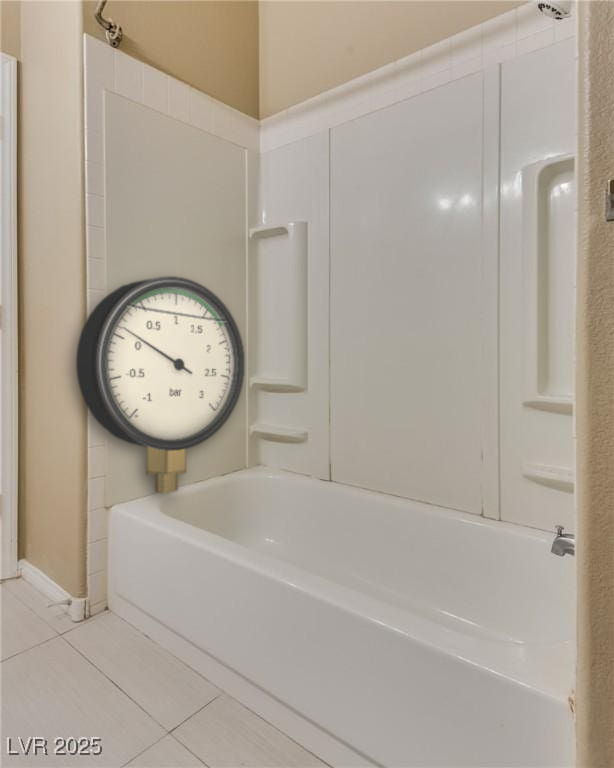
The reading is 0.1 (bar)
